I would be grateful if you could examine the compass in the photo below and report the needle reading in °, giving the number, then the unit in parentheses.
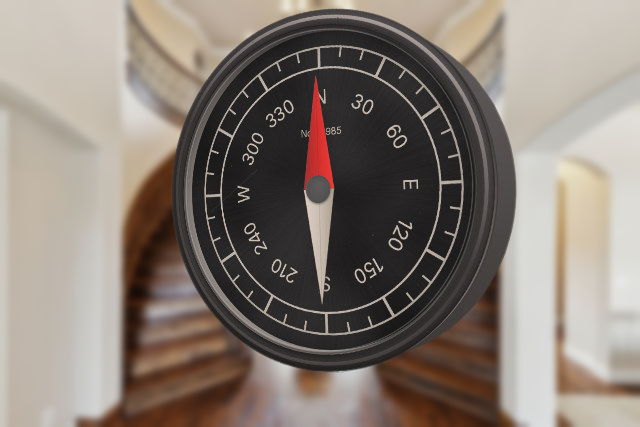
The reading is 0 (°)
